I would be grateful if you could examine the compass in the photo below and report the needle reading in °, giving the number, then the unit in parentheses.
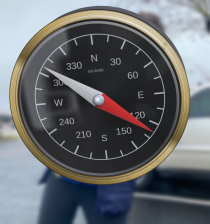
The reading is 127.5 (°)
